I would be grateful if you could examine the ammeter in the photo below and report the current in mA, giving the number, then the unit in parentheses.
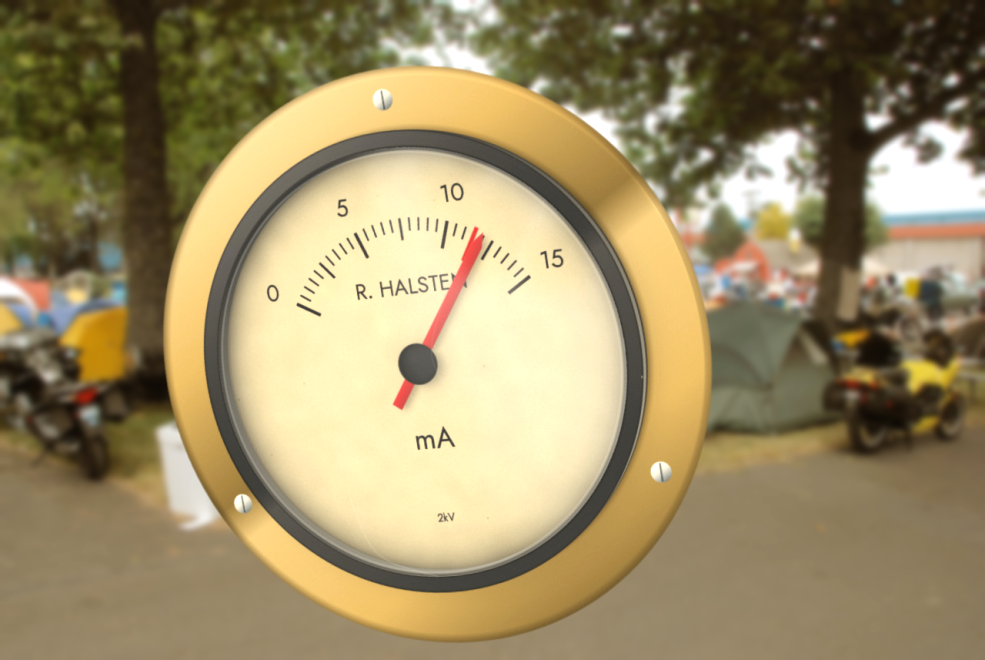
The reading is 12 (mA)
